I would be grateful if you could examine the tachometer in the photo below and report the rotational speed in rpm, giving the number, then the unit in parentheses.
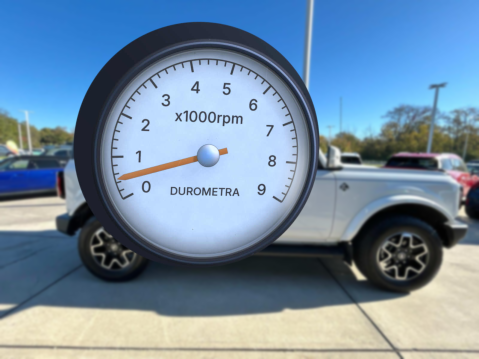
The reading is 500 (rpm)
